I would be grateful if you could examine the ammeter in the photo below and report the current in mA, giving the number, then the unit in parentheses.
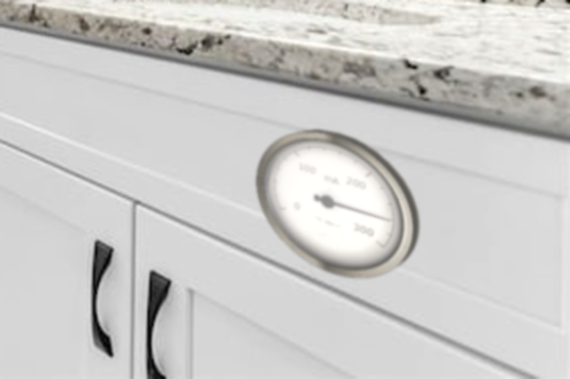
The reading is 260 (mA)
